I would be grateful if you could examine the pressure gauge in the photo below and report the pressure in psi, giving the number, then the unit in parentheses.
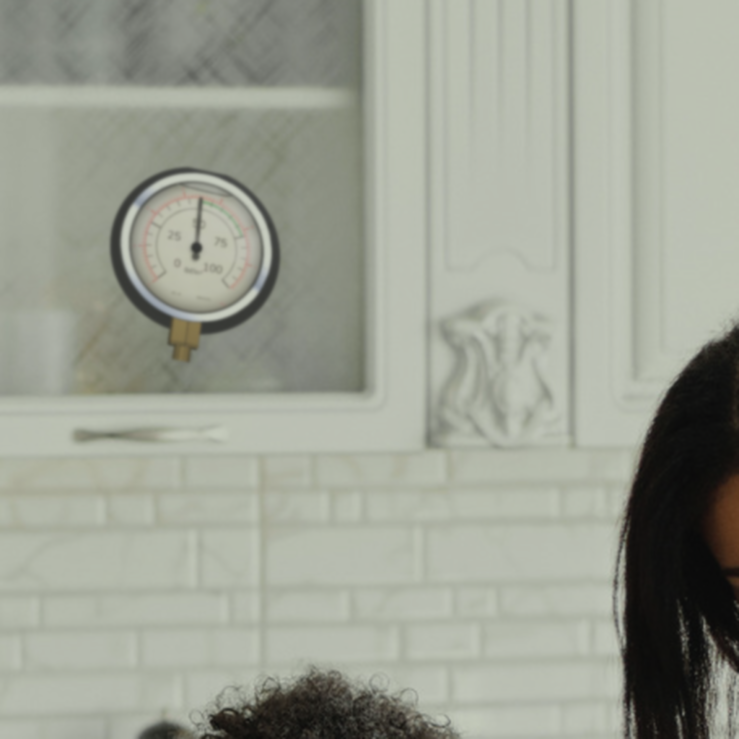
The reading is 50 (psi)
